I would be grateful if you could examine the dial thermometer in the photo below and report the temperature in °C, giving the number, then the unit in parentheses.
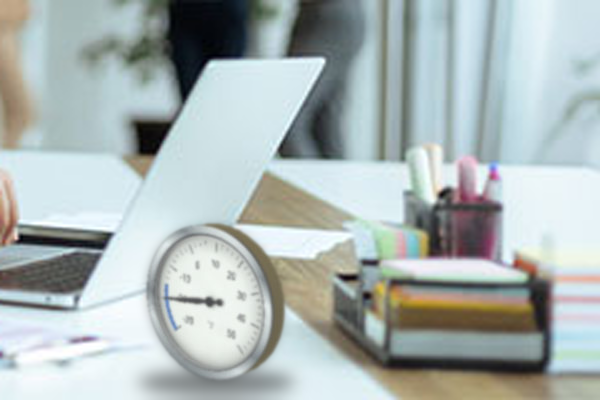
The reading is -20 (°C)
